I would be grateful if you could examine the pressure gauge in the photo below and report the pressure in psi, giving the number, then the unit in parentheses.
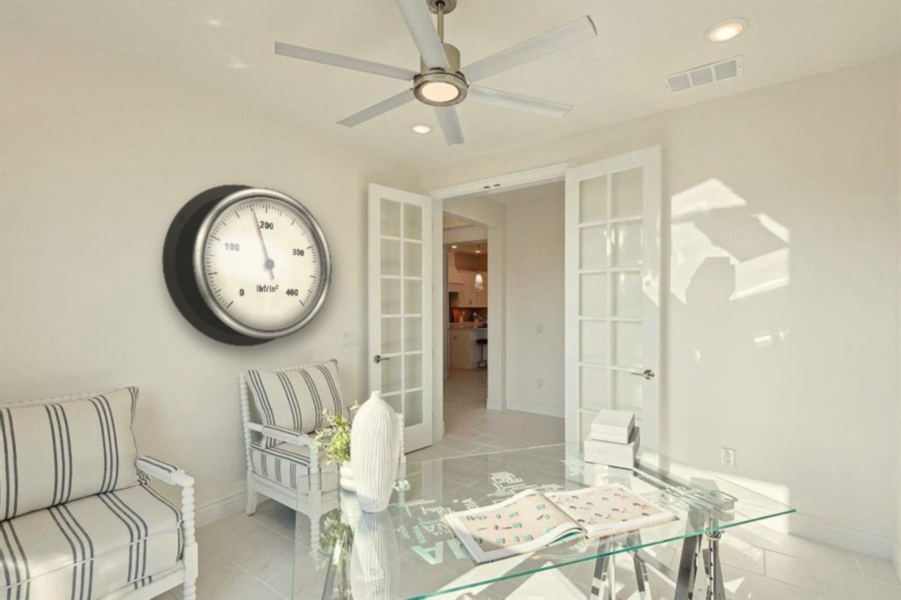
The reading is 175 (psi)
